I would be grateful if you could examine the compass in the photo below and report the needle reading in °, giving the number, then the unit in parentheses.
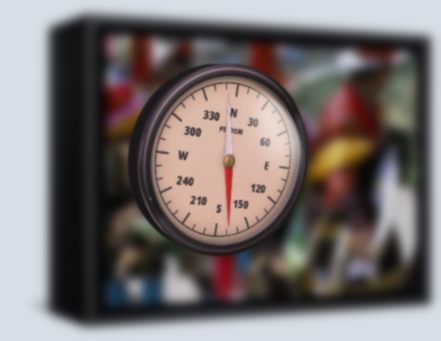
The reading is 170 (°)
